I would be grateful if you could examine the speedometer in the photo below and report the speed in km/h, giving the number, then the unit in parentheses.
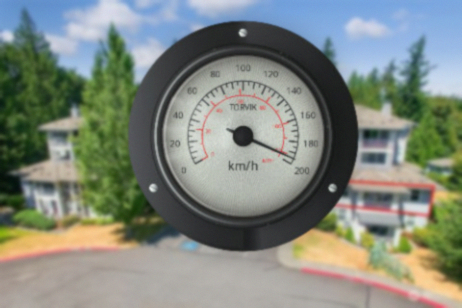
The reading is 195 (km/h)
